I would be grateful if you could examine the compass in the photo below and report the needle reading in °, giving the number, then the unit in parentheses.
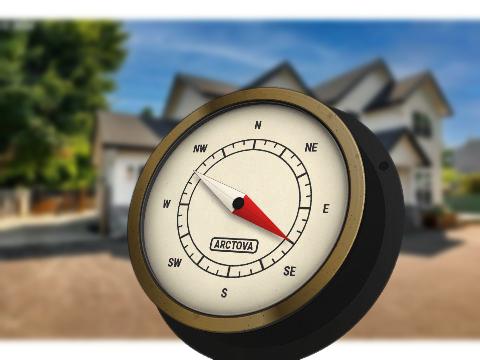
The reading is 120 (°)
